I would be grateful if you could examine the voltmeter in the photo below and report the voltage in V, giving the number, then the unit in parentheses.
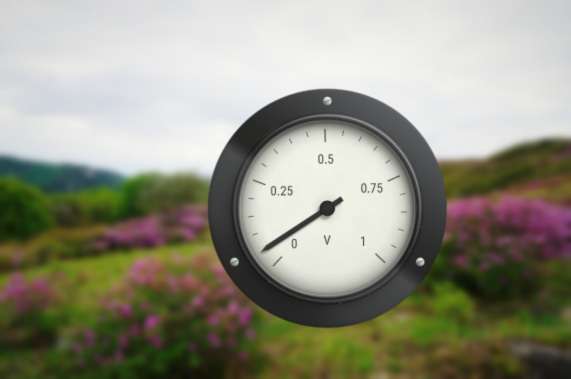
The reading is 0.05 (V)
